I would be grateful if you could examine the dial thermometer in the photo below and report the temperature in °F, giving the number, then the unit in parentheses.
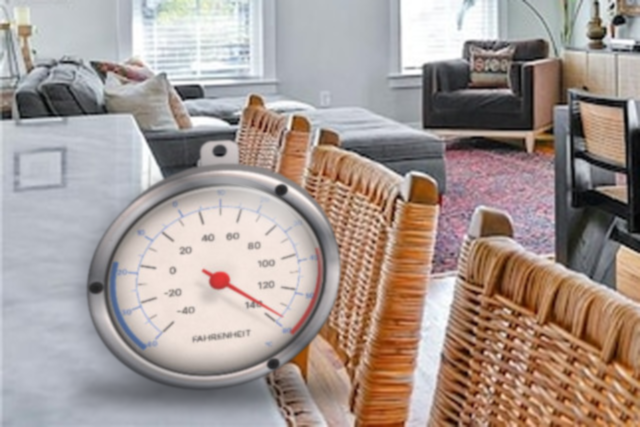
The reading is 135 (°F)
